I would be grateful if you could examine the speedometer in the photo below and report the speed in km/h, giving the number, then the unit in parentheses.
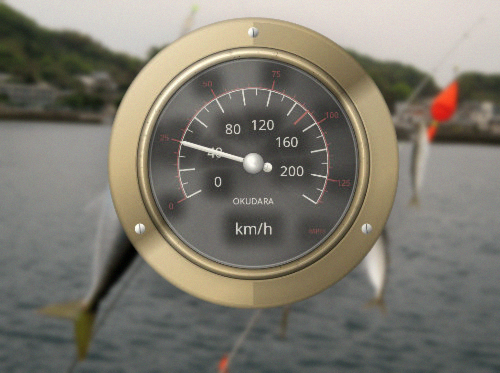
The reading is 40 (km/h)
